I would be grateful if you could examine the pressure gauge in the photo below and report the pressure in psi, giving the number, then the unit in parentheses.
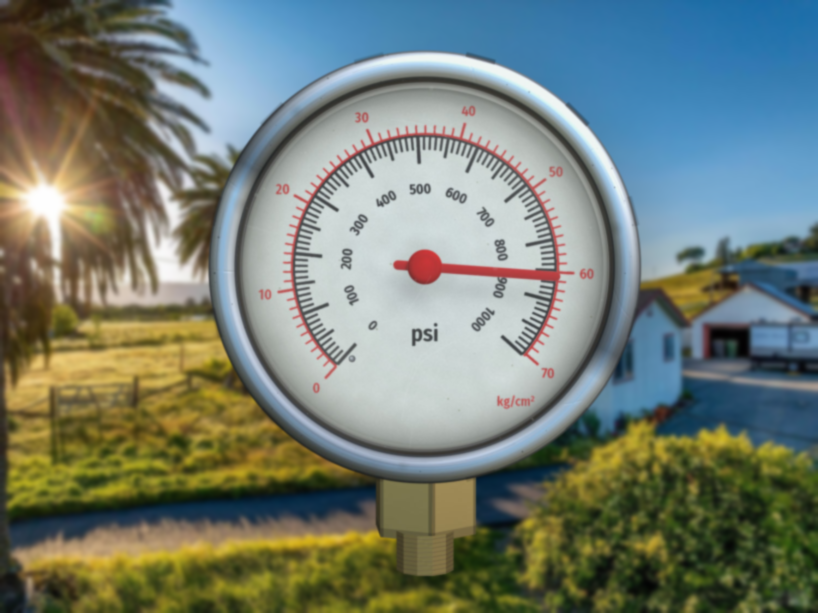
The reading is 860 (psi)
